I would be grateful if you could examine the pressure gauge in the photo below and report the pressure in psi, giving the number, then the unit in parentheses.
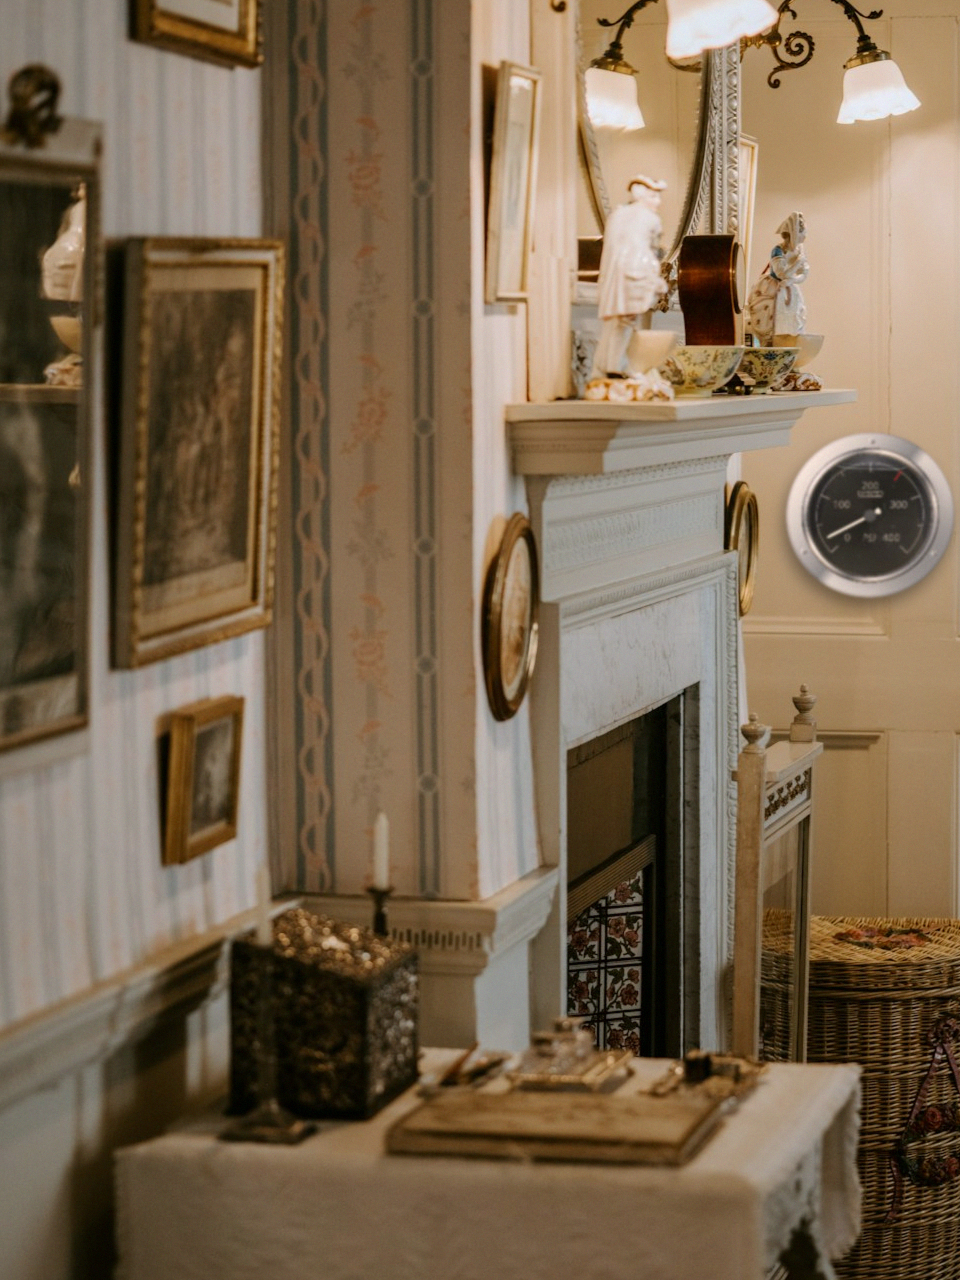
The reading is 25 (psi)
